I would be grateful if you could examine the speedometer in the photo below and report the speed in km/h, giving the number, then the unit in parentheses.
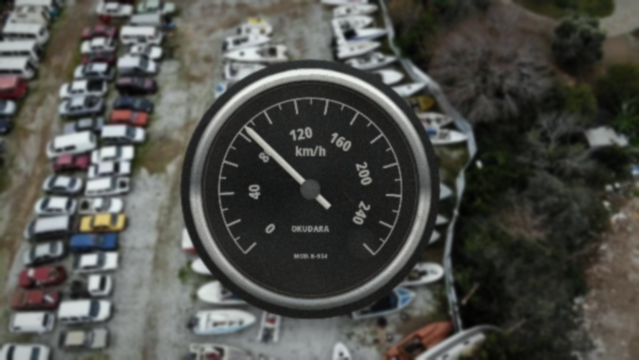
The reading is 85 (km/h)
